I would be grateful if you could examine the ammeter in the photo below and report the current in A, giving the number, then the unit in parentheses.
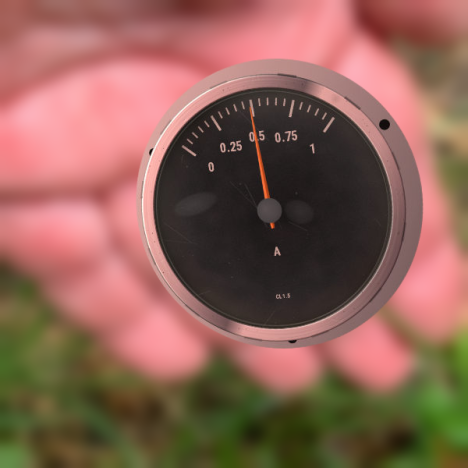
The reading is 0.5 (A)
